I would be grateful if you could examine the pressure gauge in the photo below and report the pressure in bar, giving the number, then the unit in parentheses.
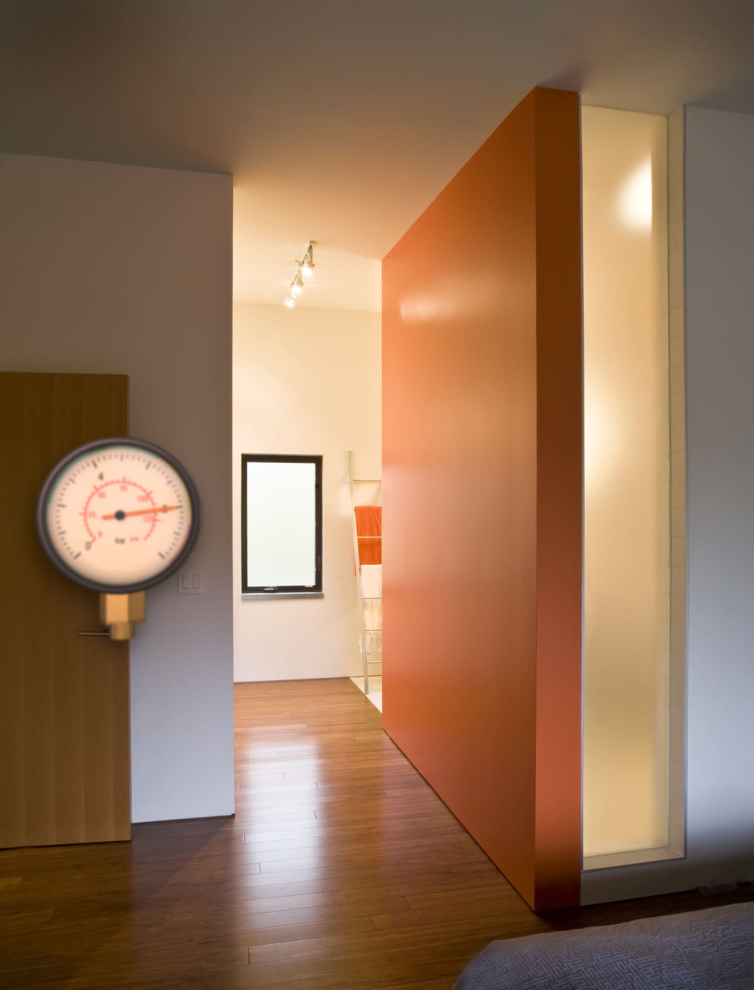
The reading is 8 (bar)
